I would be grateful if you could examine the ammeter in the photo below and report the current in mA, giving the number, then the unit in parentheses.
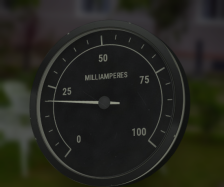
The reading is 20 (mA)
